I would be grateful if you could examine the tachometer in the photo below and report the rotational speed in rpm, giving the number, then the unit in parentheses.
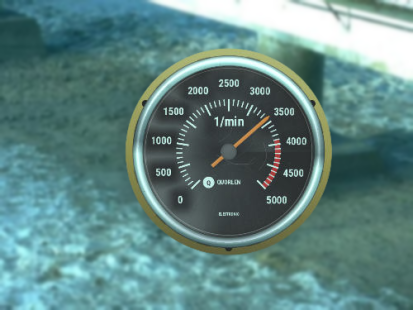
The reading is 3400 (rpm)
